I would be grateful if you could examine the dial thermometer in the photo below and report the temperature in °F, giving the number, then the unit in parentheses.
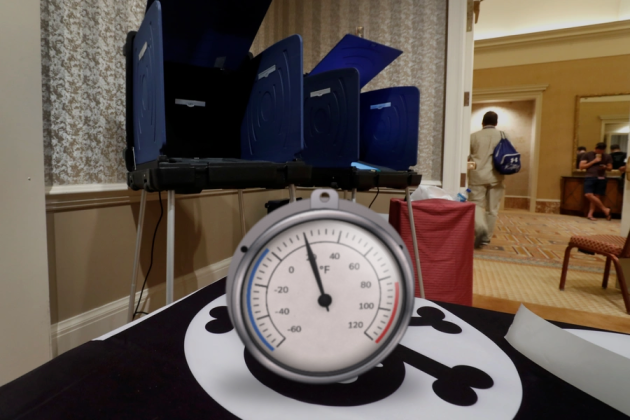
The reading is 20 (°F)
